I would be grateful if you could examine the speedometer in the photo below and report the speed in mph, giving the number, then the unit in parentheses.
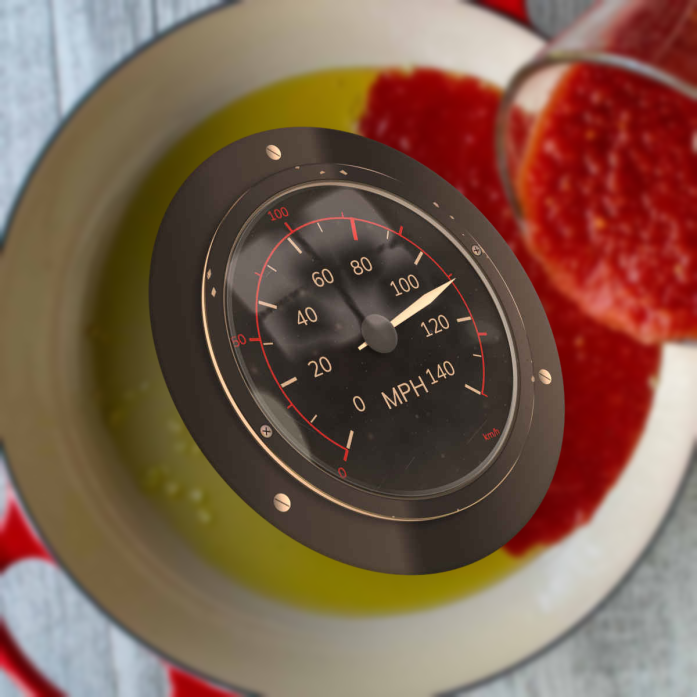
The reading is 110 (mph)
